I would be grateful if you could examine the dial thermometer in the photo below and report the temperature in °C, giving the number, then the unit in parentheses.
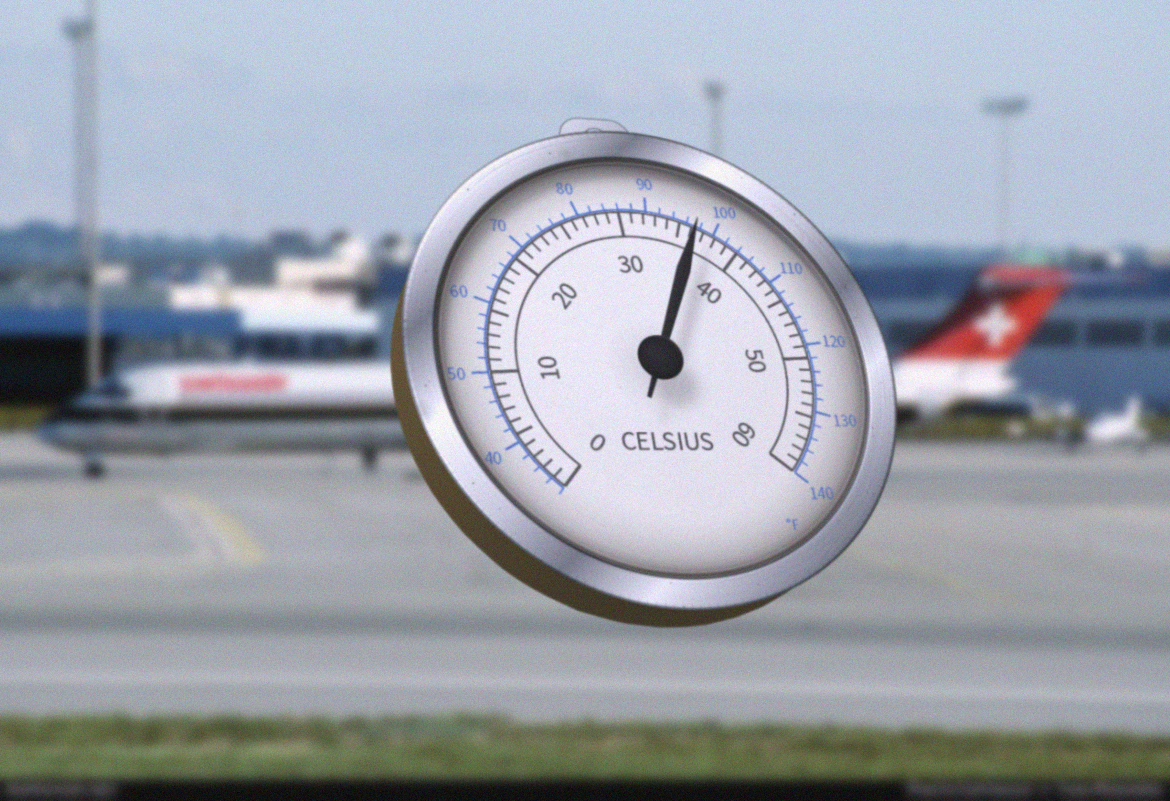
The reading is 36 (°C)
